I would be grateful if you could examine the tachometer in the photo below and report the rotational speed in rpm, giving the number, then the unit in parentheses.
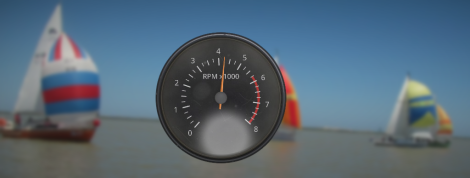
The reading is 4250 (rpm)
